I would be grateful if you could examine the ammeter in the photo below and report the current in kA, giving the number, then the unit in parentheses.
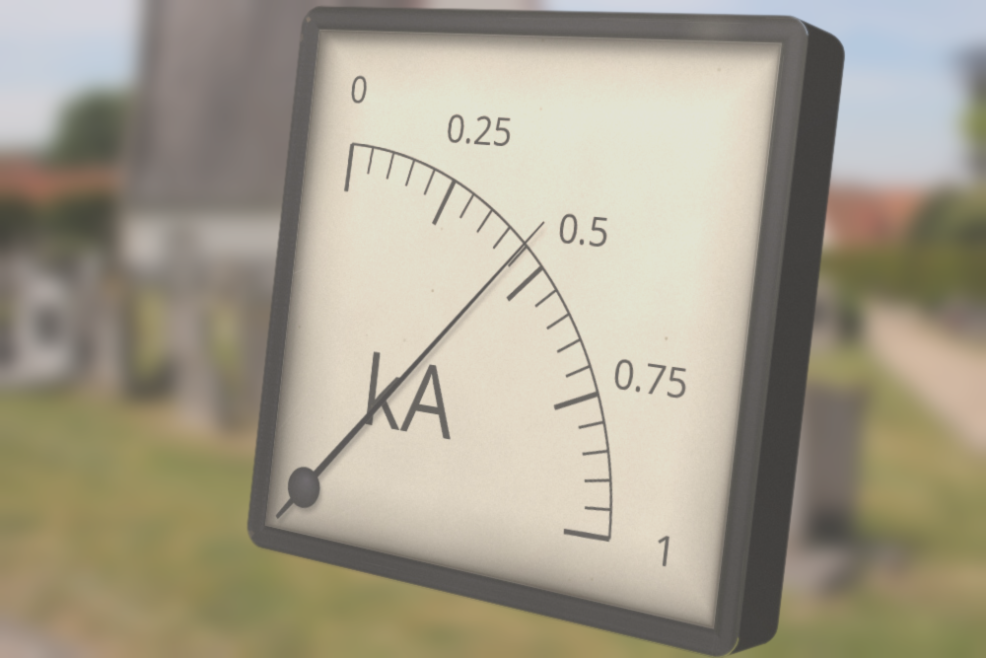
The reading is 0.45 (kA)
